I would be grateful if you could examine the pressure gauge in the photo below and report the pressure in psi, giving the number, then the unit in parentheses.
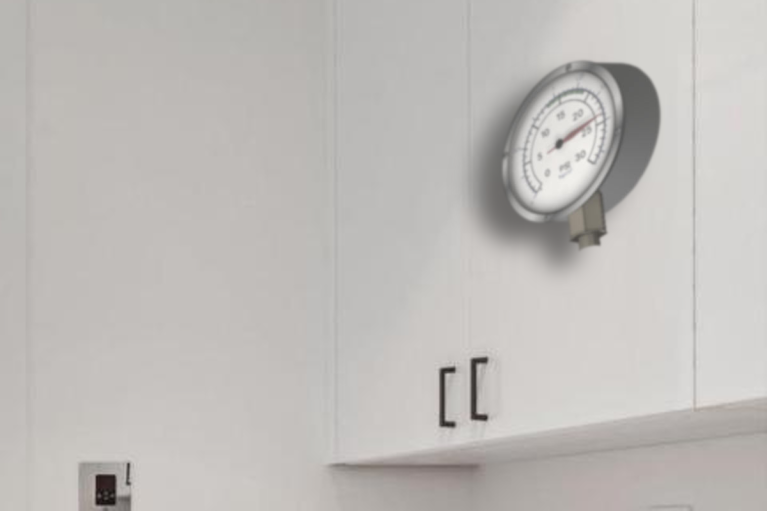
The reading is 24 (psi)
